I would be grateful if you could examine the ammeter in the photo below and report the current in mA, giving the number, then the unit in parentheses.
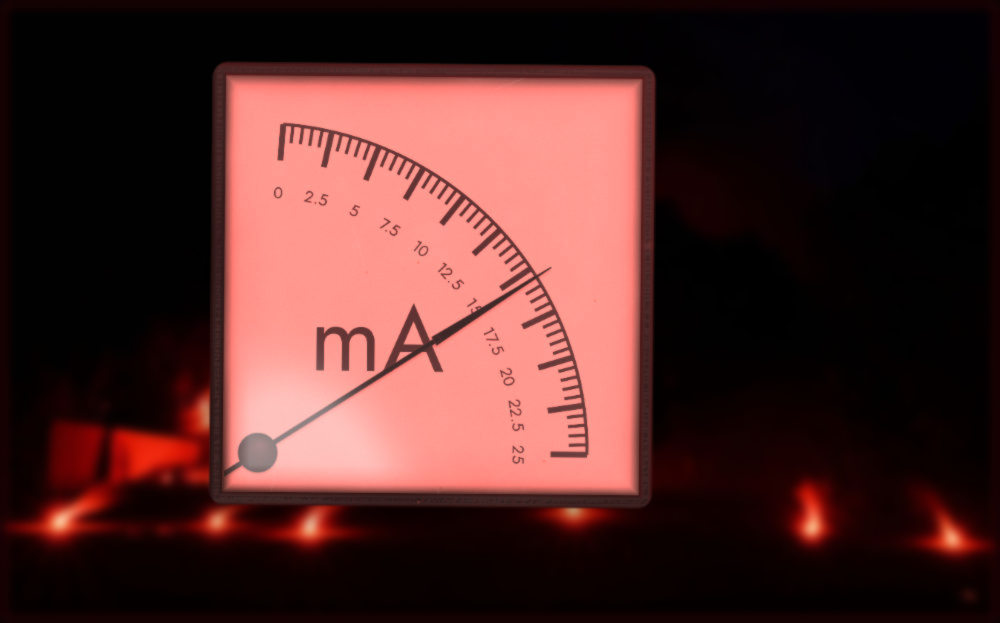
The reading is 15.5 (mA)
